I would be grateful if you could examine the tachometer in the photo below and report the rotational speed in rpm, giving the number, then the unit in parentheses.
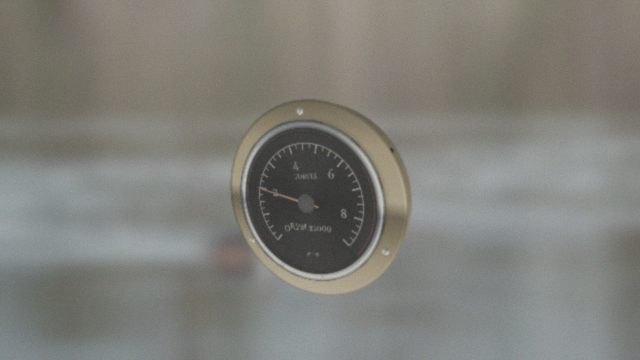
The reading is 2000 (rpm)
